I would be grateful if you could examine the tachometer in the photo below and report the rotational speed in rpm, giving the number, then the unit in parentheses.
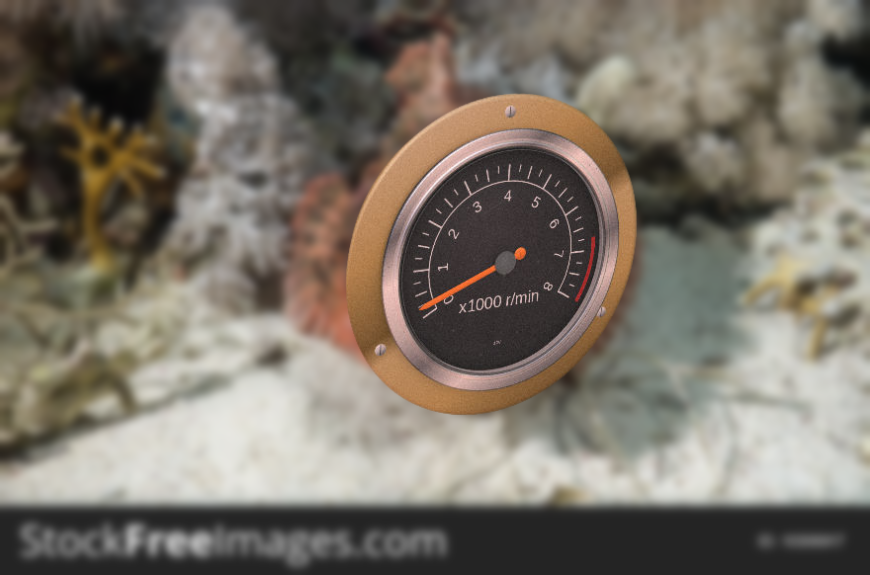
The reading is 250 (rpm)
